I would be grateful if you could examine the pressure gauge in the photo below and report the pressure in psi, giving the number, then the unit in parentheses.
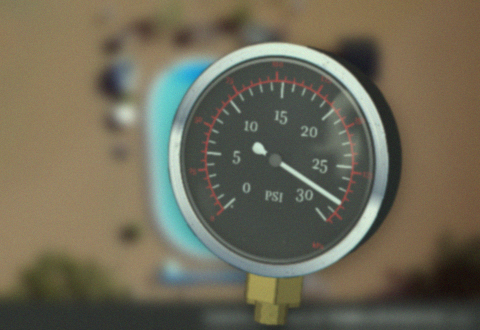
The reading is 28 (psi)
